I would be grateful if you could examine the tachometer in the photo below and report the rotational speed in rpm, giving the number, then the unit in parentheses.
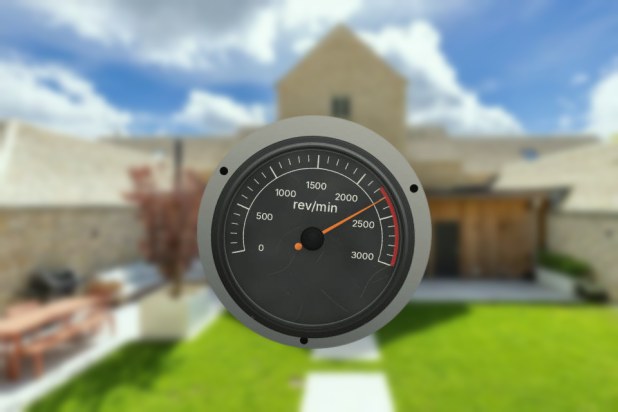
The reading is 2300 (rpm)
